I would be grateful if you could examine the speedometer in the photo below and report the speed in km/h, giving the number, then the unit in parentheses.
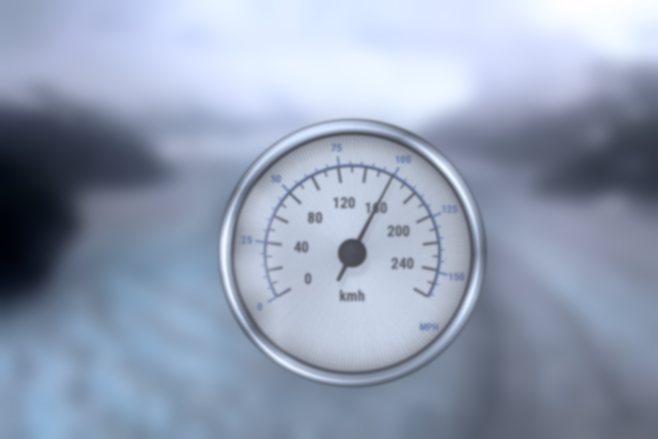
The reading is 160 (km/h)
